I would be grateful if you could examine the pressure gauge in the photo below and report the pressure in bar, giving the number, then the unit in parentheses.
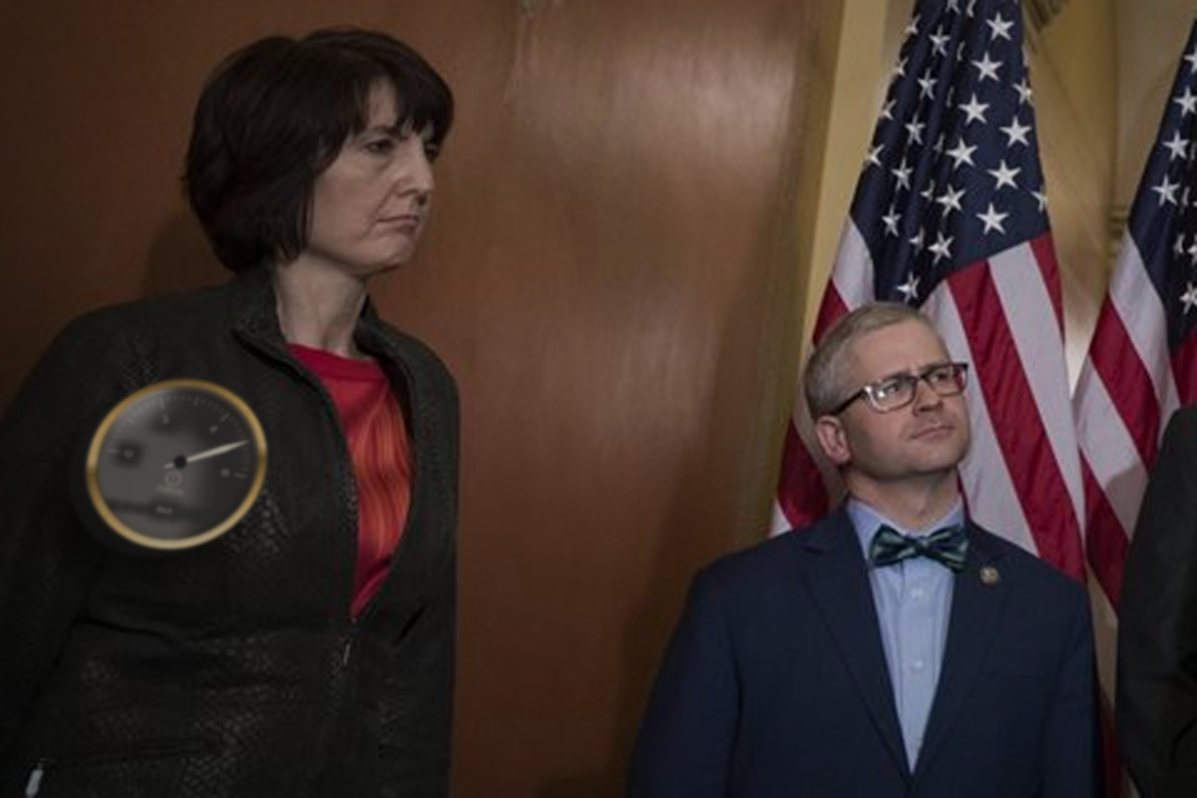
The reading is 5 (bar)
